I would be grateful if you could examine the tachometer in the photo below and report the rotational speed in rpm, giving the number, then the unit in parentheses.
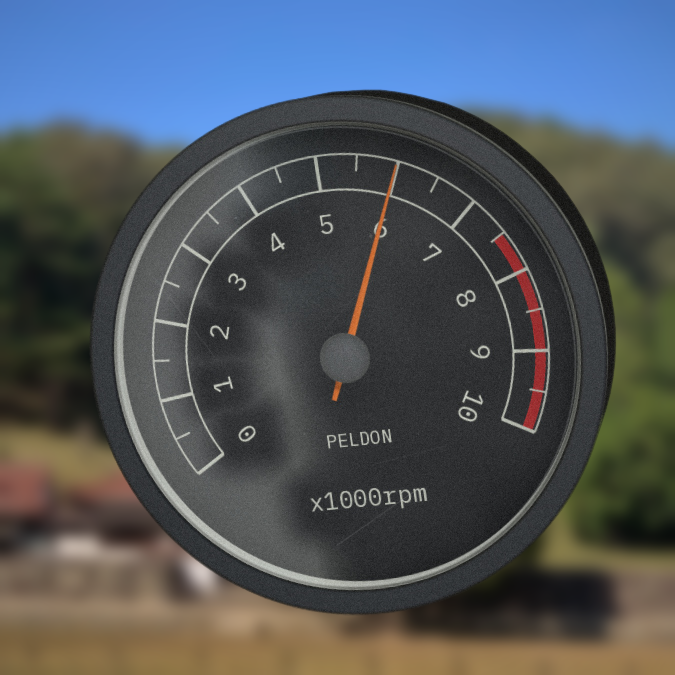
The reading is 6000 (rpm)
